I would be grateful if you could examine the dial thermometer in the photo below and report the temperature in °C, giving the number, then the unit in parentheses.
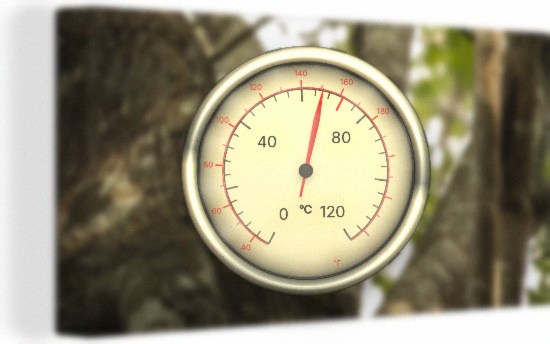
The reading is 66 (°C)
